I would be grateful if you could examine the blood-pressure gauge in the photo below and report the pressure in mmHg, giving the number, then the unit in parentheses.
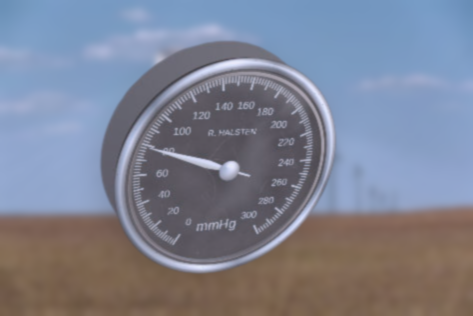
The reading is 80 (mmHg)
